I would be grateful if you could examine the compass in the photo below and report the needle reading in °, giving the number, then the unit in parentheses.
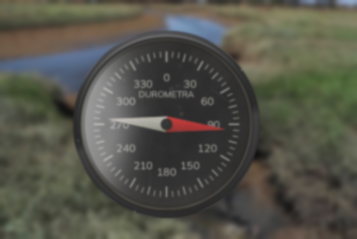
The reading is 95 (°)
